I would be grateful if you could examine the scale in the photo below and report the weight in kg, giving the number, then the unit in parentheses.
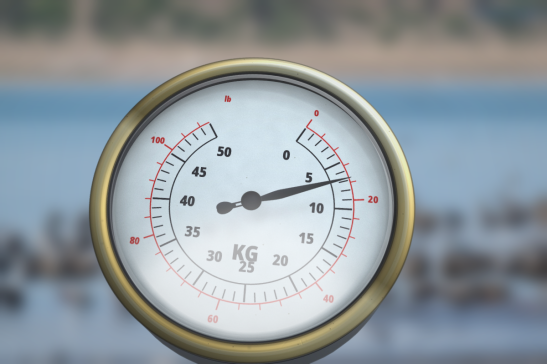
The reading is 7 (kg)
